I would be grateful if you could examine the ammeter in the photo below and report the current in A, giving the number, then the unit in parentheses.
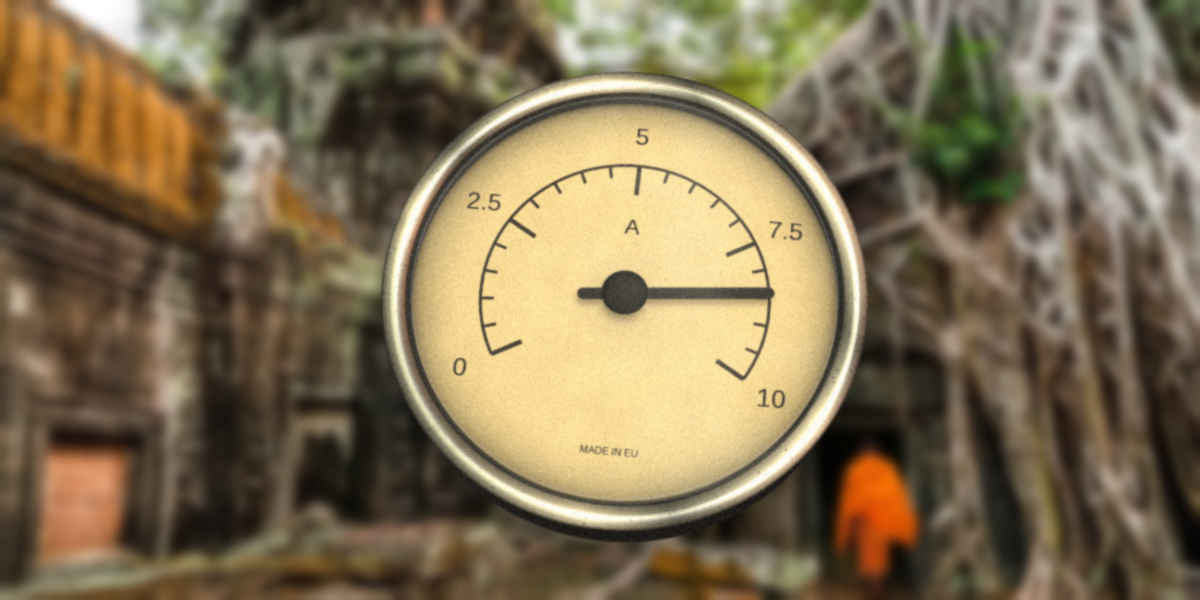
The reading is 8.5 (A)
